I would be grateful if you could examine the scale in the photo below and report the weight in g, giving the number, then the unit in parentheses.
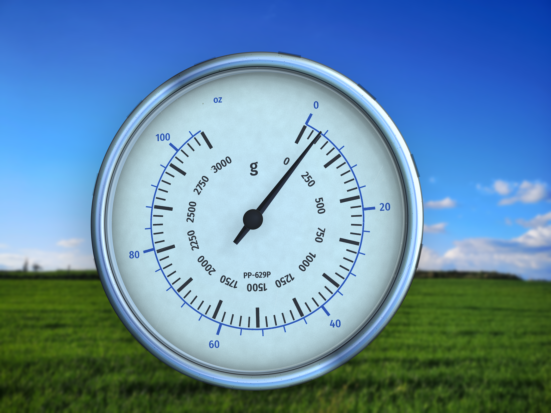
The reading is 100 (g)
